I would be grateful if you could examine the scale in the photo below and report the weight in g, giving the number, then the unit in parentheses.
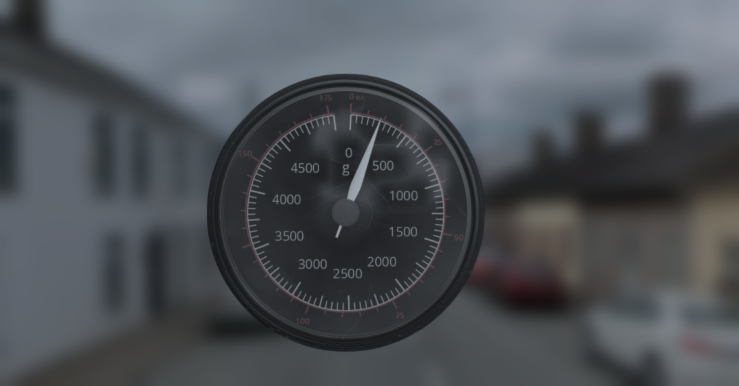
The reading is 250 (g)
